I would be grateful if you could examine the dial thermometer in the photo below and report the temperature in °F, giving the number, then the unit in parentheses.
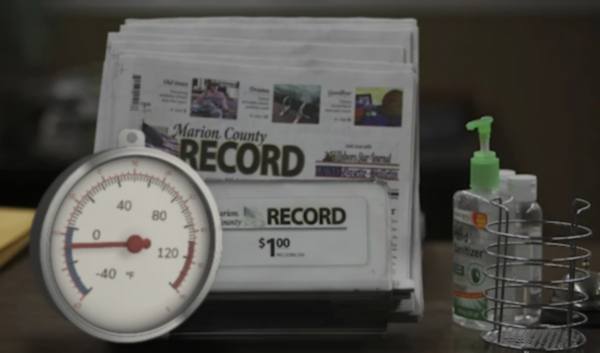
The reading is -10 (°F)
